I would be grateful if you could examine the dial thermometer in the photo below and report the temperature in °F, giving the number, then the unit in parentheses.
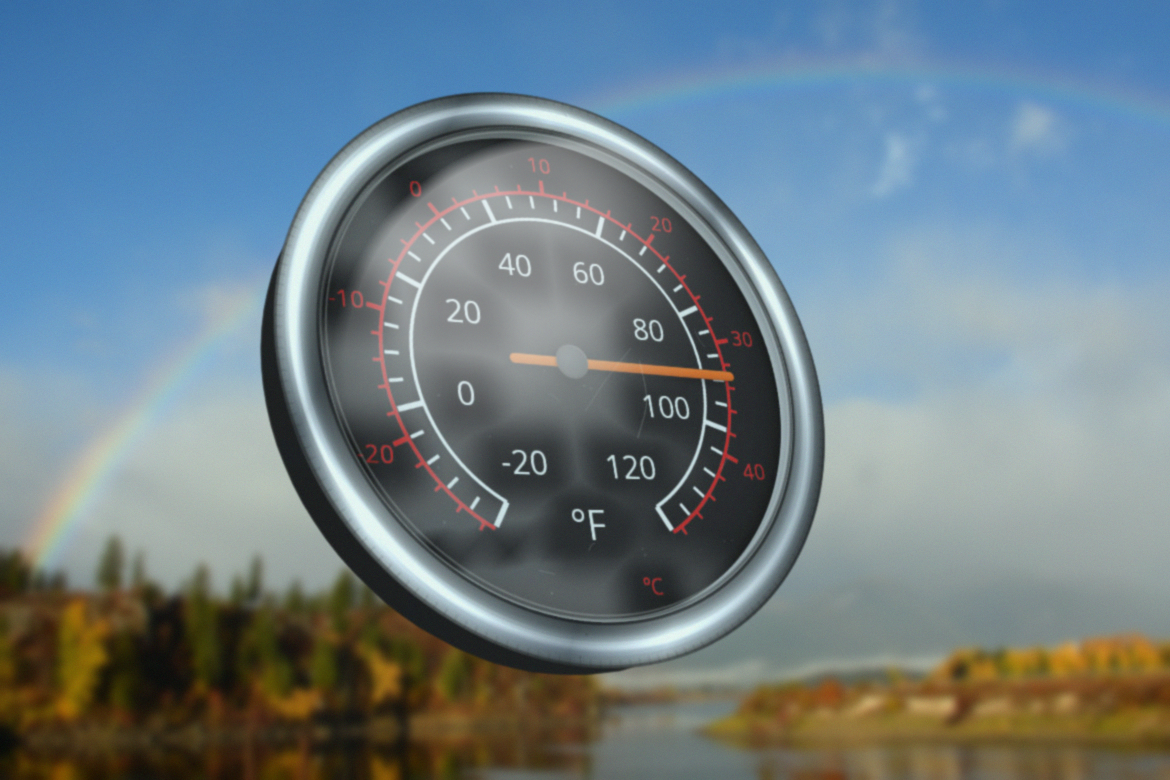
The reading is 92 (°F)
